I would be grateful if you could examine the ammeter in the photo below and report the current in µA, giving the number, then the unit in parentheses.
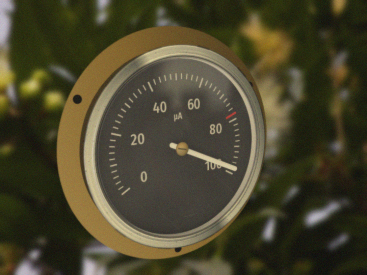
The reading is 98 (µA)
